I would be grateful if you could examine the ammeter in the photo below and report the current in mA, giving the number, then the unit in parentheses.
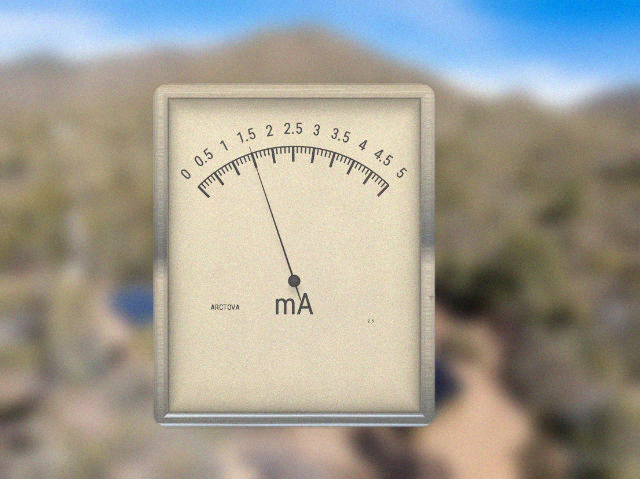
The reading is 1.5 (mA)
